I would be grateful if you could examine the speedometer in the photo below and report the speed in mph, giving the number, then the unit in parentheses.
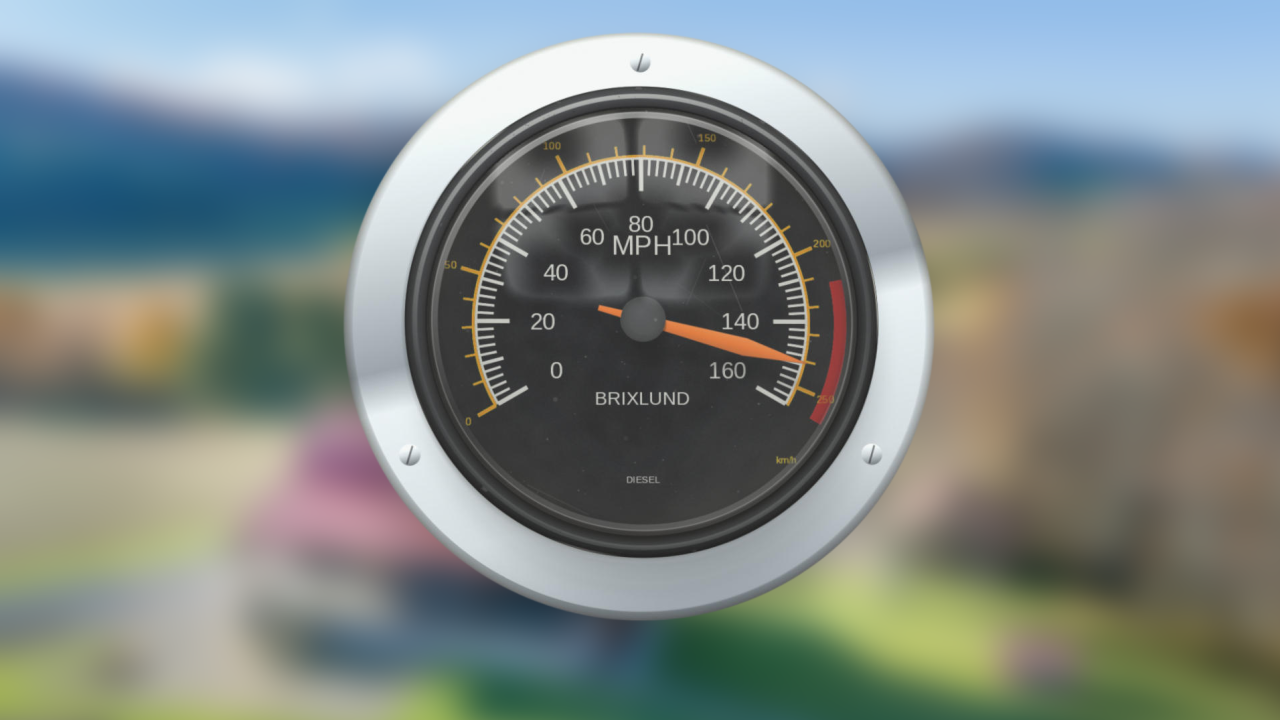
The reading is 150 (mph)
